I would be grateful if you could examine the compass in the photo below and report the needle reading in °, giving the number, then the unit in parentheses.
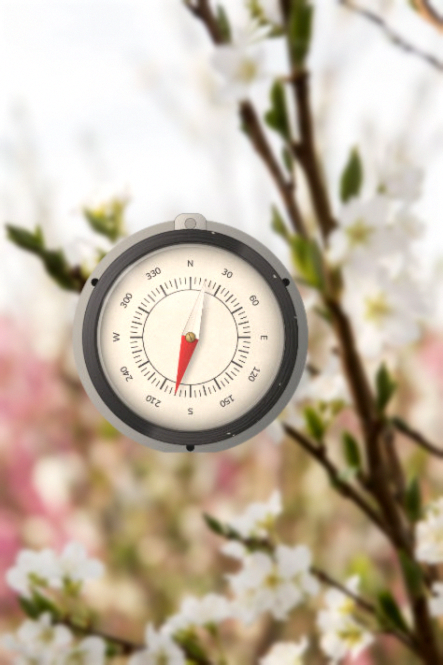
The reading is 195 (°)
